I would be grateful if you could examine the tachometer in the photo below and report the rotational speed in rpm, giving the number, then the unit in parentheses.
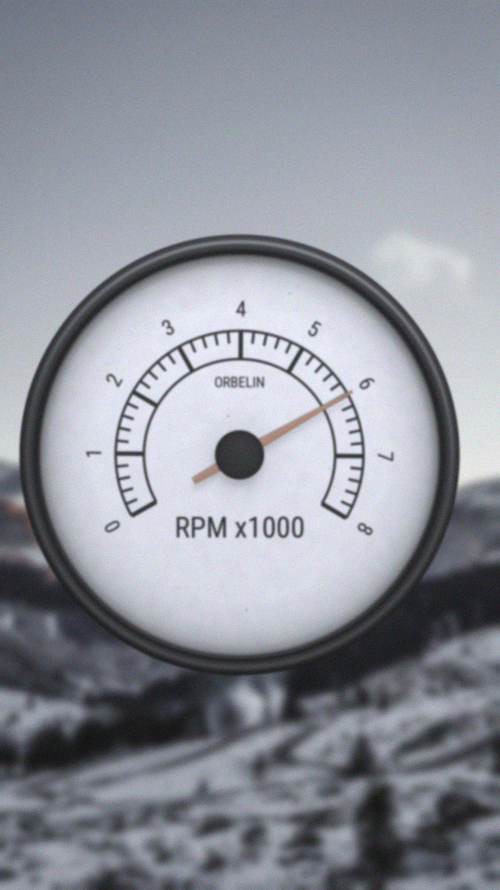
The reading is 6000 (rpm)
